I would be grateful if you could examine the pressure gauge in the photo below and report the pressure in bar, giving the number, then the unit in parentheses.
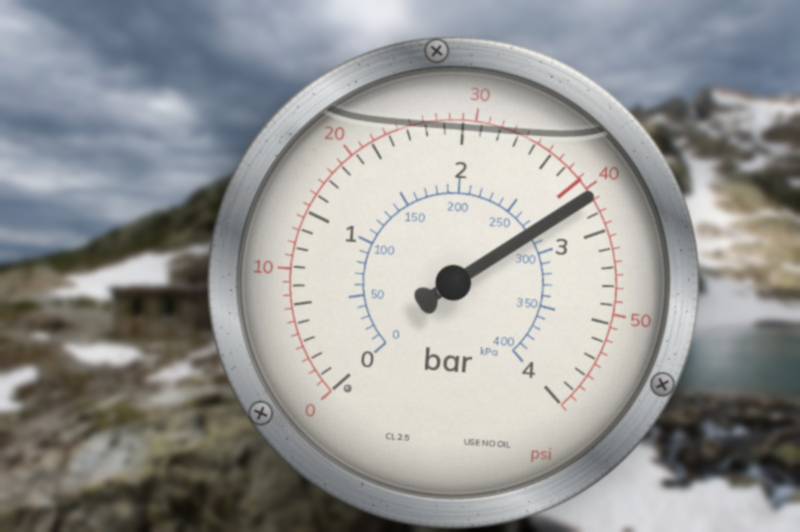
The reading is 2.8 (bar)
